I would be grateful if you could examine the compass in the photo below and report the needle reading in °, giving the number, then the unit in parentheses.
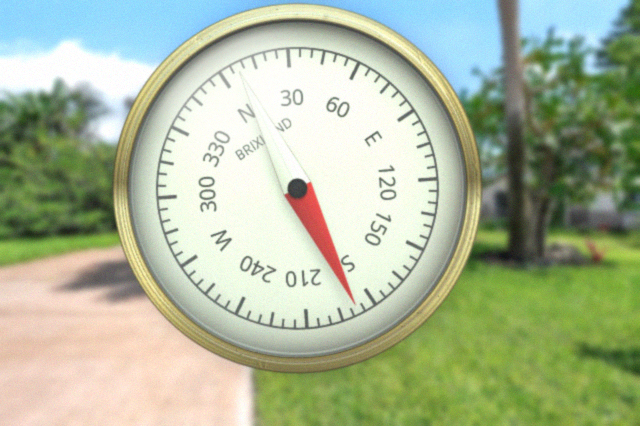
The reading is 187.5 (°)
